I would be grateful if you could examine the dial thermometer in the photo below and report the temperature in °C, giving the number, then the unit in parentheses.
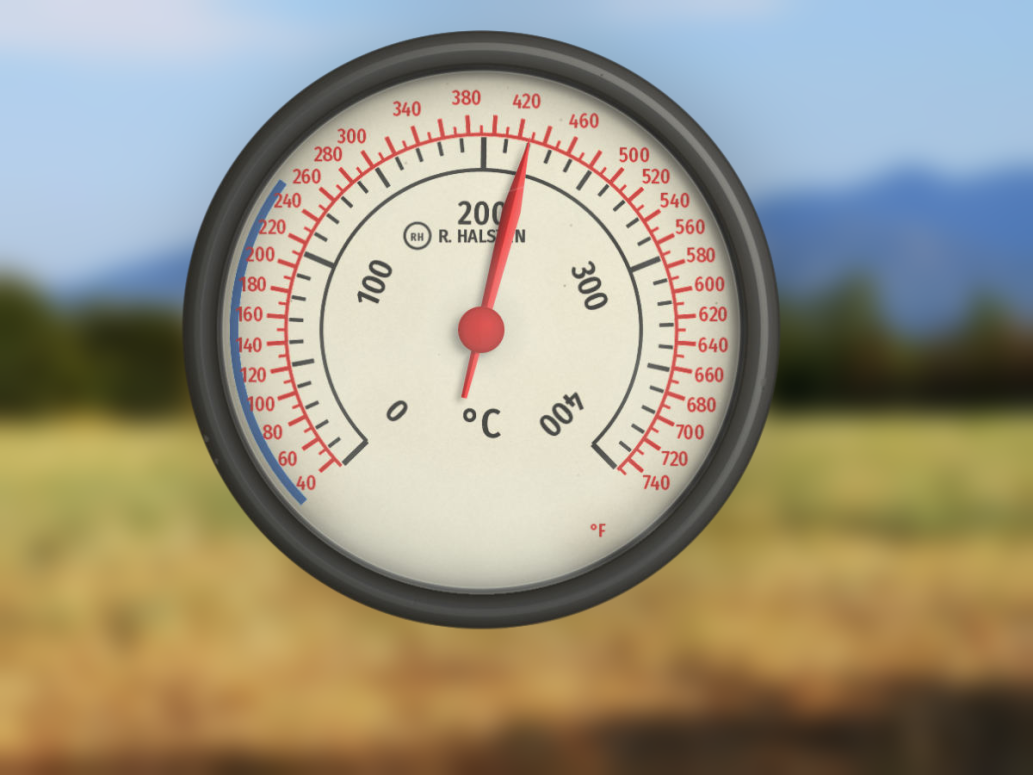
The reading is 220 (°C)
